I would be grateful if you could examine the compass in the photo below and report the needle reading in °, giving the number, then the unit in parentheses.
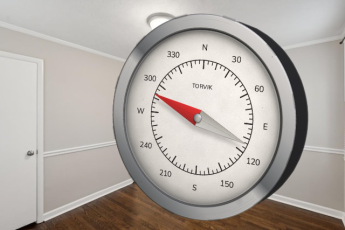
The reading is 290 (°)
